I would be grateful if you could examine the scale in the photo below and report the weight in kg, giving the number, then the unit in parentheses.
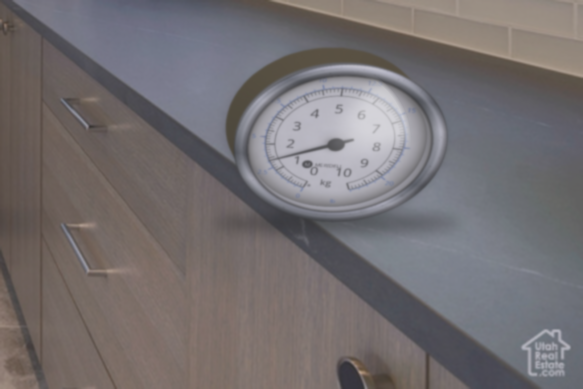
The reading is 1.5 (kg)
